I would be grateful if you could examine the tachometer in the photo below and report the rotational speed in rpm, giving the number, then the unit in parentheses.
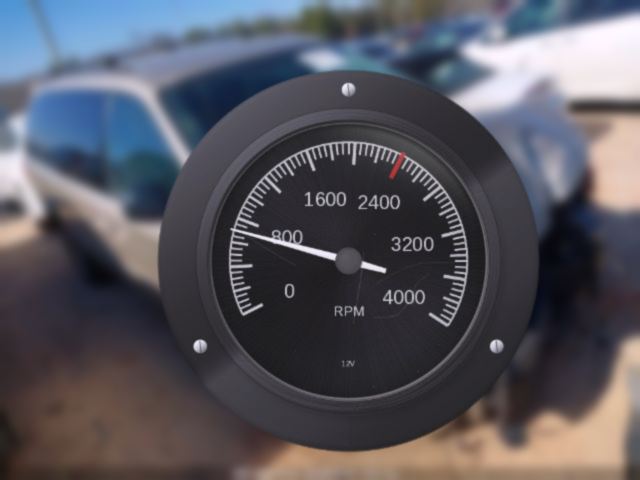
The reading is 700 (rpm)
